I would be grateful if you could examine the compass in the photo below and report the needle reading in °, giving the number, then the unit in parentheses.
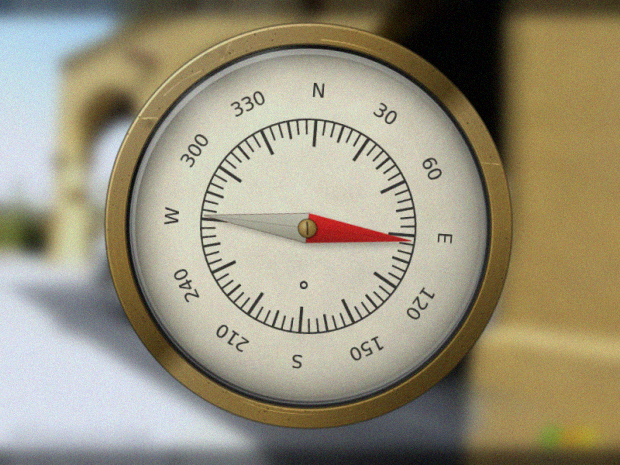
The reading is 92.5 (°)
